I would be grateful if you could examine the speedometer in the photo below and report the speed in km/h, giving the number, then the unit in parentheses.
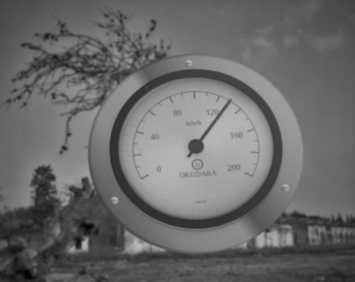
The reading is 130 (km/h)
